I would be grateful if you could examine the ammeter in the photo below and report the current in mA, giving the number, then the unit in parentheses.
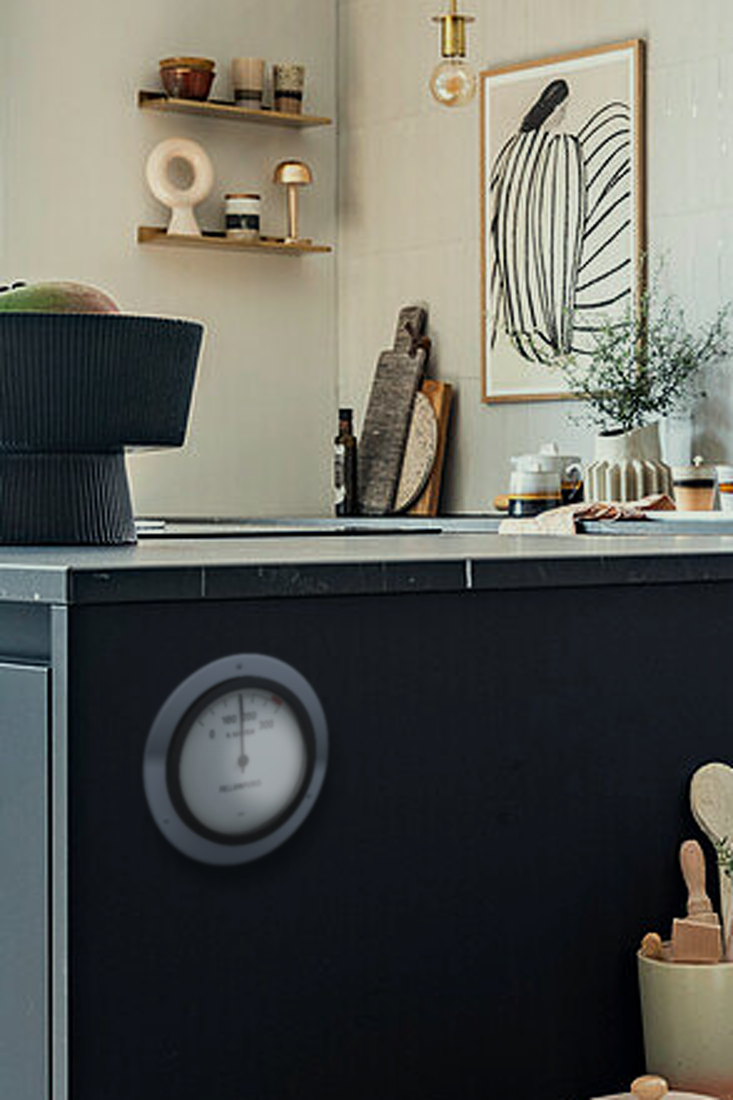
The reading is 150 (mA)
